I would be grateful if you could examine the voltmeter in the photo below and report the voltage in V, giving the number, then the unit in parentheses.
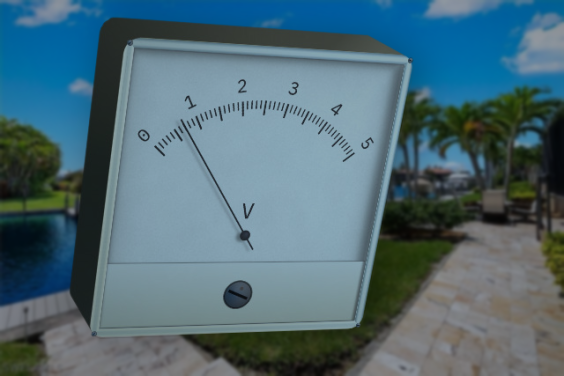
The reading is 0.7 (V)
